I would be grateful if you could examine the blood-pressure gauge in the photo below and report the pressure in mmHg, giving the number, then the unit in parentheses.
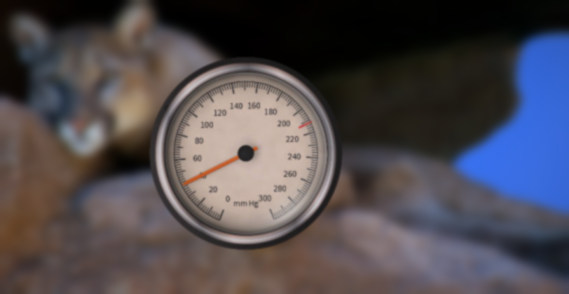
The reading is 40 (mmHg)
